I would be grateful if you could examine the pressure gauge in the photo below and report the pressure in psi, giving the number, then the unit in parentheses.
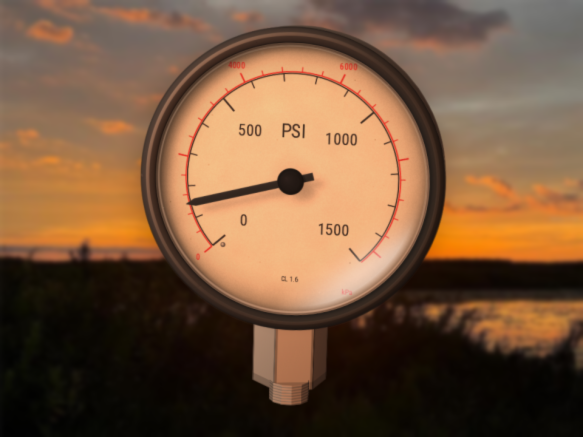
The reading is 150 (psi)
